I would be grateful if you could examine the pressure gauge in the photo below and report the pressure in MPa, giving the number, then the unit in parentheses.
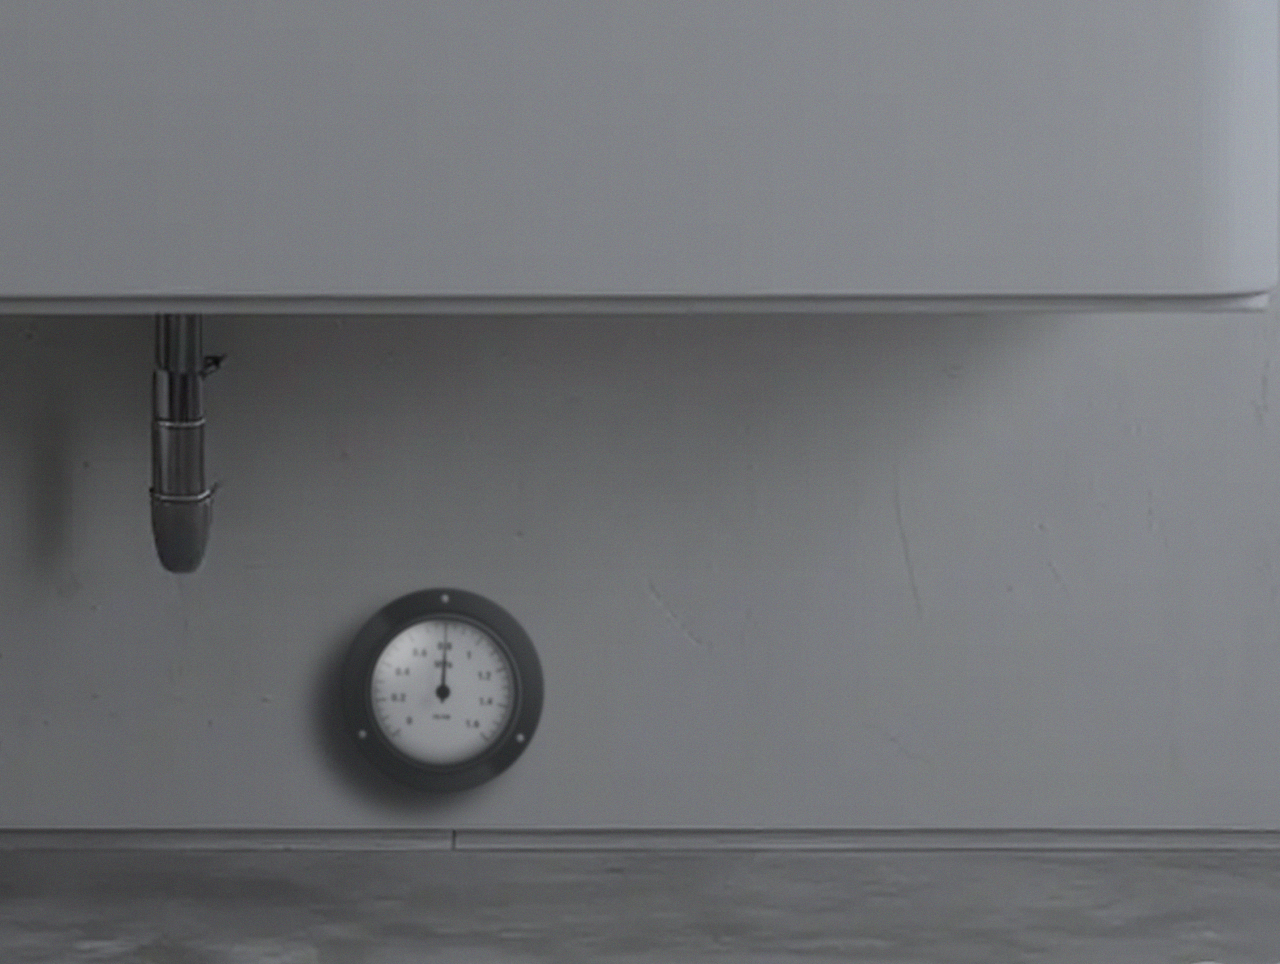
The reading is 0.8 (MPa)
